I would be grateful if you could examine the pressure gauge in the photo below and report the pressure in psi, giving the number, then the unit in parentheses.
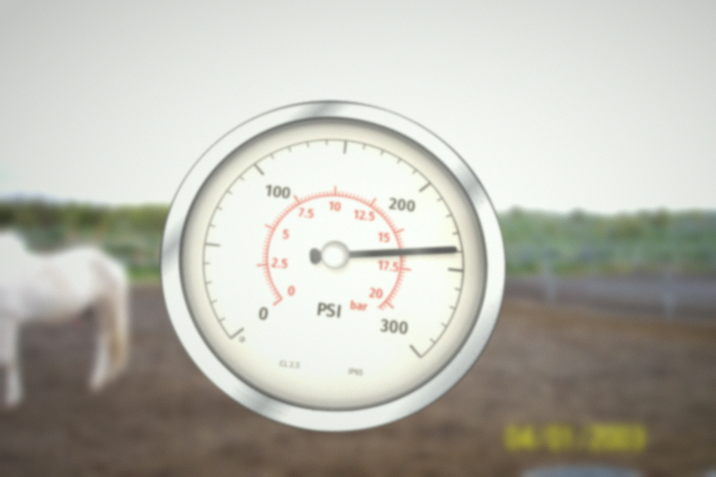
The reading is 240 (psi)
